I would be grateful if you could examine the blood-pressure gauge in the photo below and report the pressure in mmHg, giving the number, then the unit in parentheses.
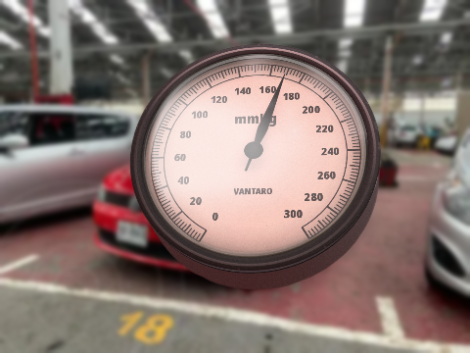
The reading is 170 (mmHg)
